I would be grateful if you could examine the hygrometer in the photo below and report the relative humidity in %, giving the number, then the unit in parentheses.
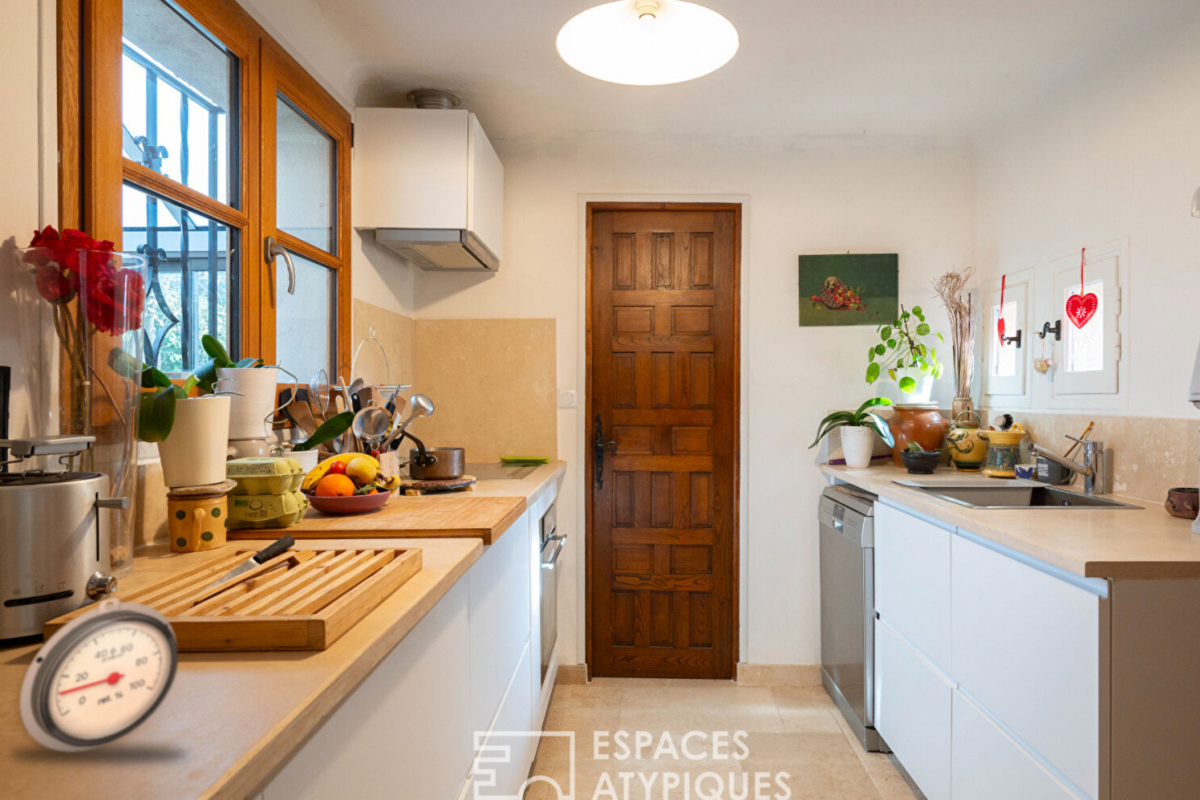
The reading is 12 (%)
